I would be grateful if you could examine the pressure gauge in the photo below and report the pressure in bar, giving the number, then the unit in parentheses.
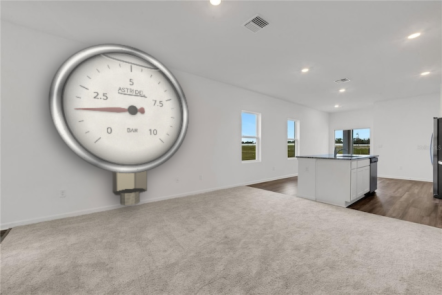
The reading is 1.5 (bar)
